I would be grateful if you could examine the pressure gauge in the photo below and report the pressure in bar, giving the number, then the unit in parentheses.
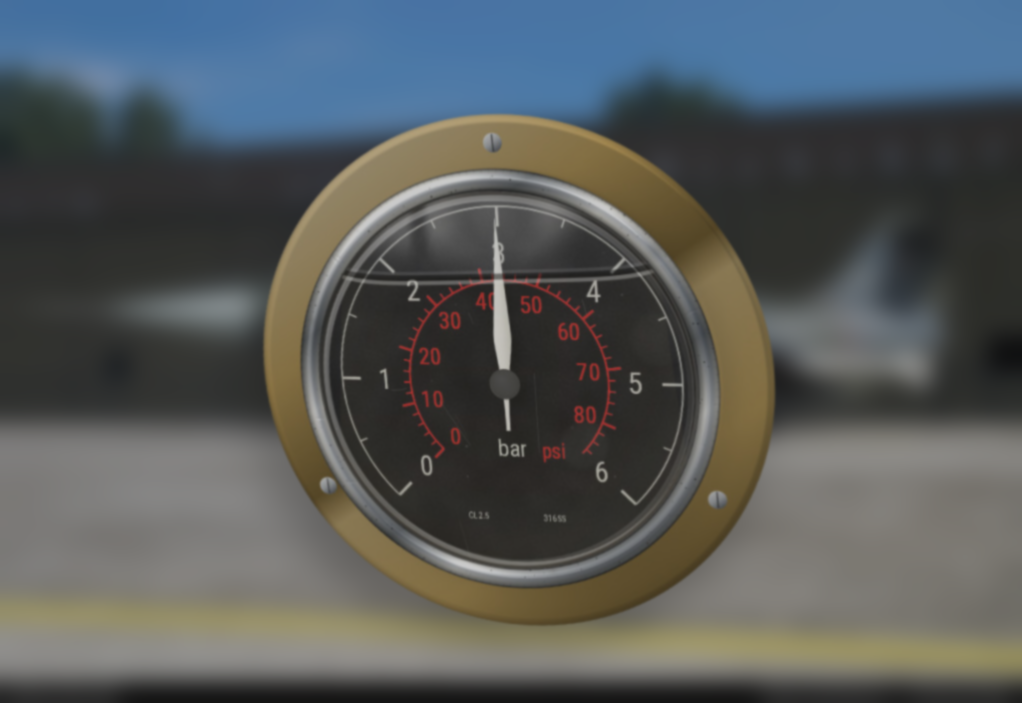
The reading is 3 (bar)
